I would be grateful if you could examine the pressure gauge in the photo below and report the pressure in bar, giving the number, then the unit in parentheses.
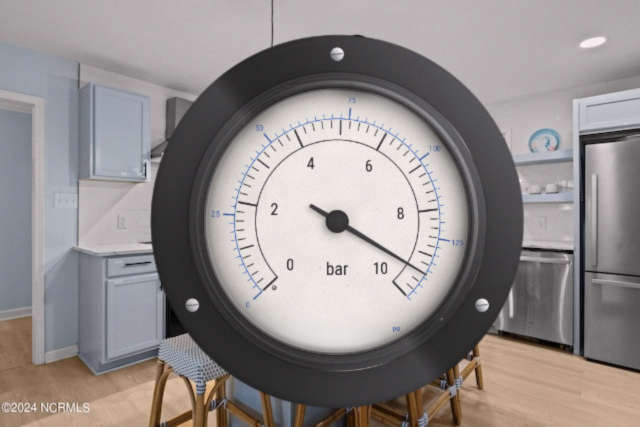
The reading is 9.4 (bar)
